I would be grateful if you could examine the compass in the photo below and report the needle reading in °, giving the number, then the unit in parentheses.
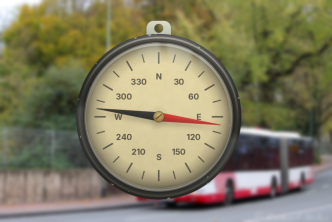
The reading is 97.5 (°)
